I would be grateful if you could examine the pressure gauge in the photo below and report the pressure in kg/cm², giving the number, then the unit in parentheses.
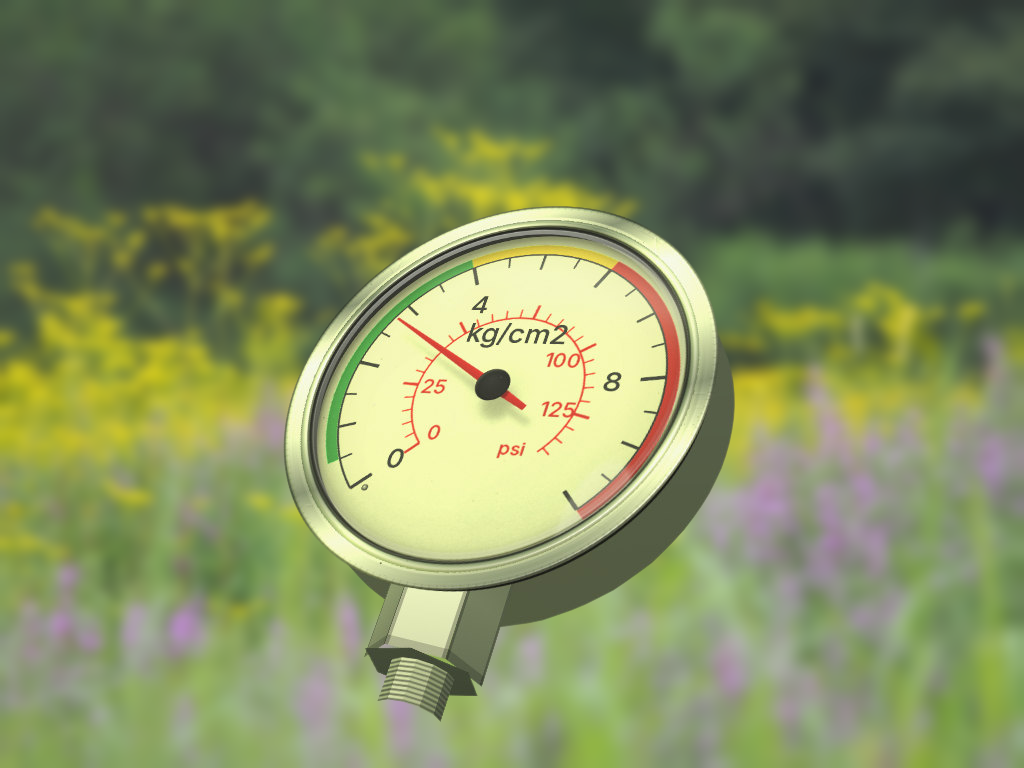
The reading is 2.75 (kg/cm²)
